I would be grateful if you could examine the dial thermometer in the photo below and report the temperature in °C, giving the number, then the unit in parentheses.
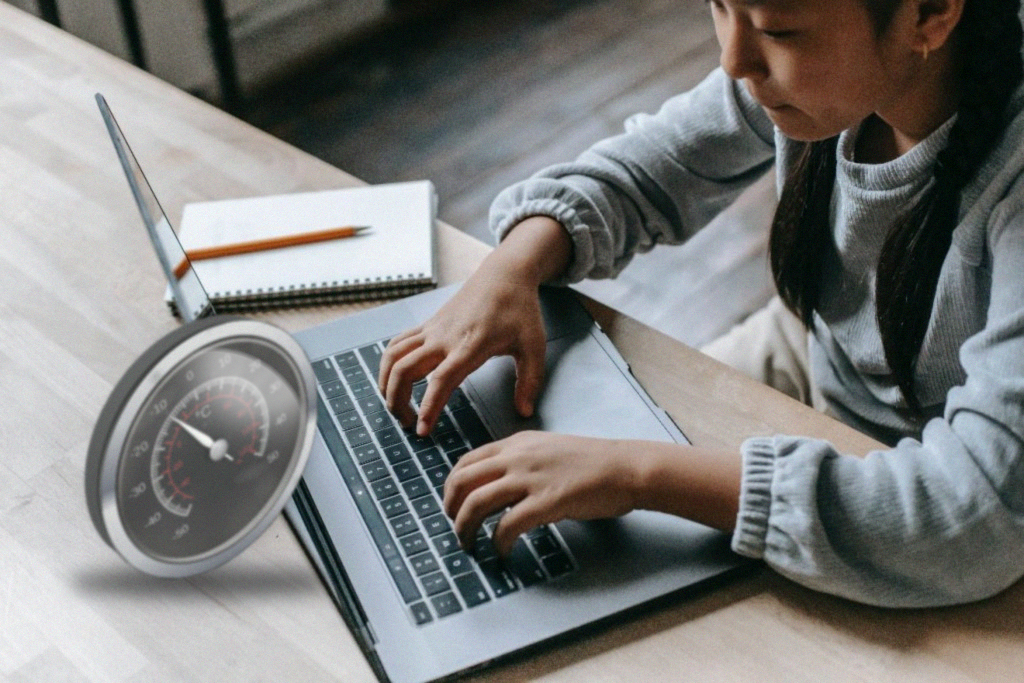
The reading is -10 (°C)
